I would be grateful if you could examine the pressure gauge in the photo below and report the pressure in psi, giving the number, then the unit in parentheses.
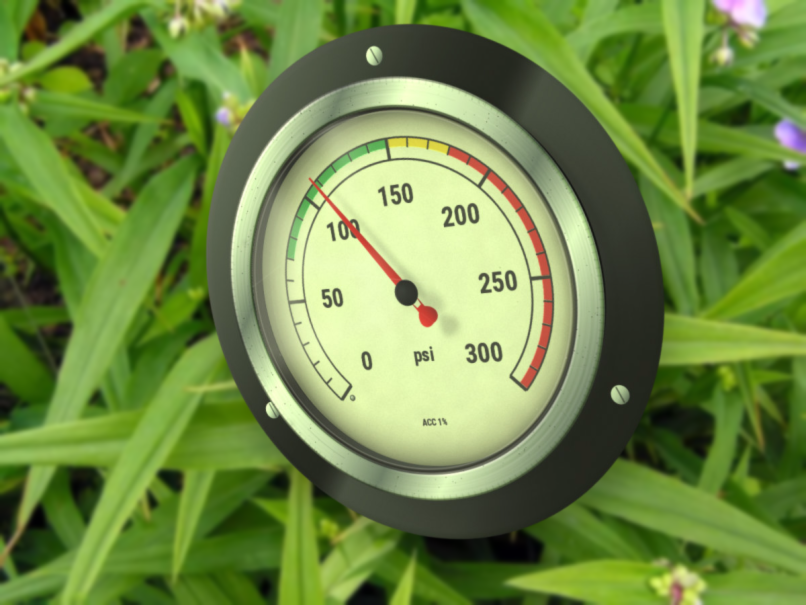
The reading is 110 (psi)
